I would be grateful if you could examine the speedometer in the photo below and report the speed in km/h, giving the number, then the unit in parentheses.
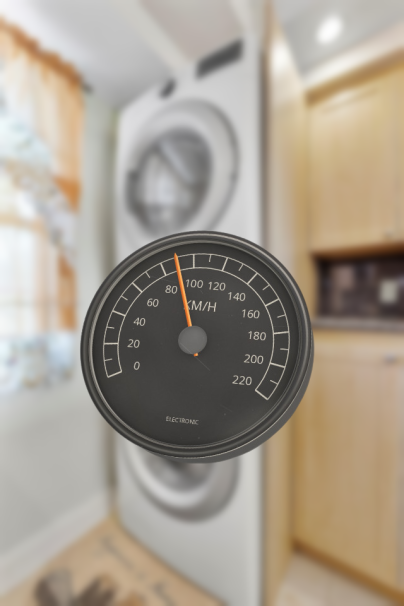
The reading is 90 (km/h)
